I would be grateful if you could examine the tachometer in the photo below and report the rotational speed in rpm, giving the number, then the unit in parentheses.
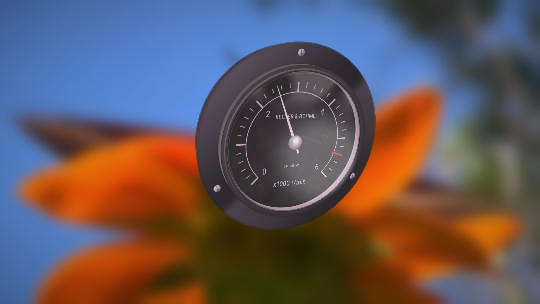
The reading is 2500 (rpm)
